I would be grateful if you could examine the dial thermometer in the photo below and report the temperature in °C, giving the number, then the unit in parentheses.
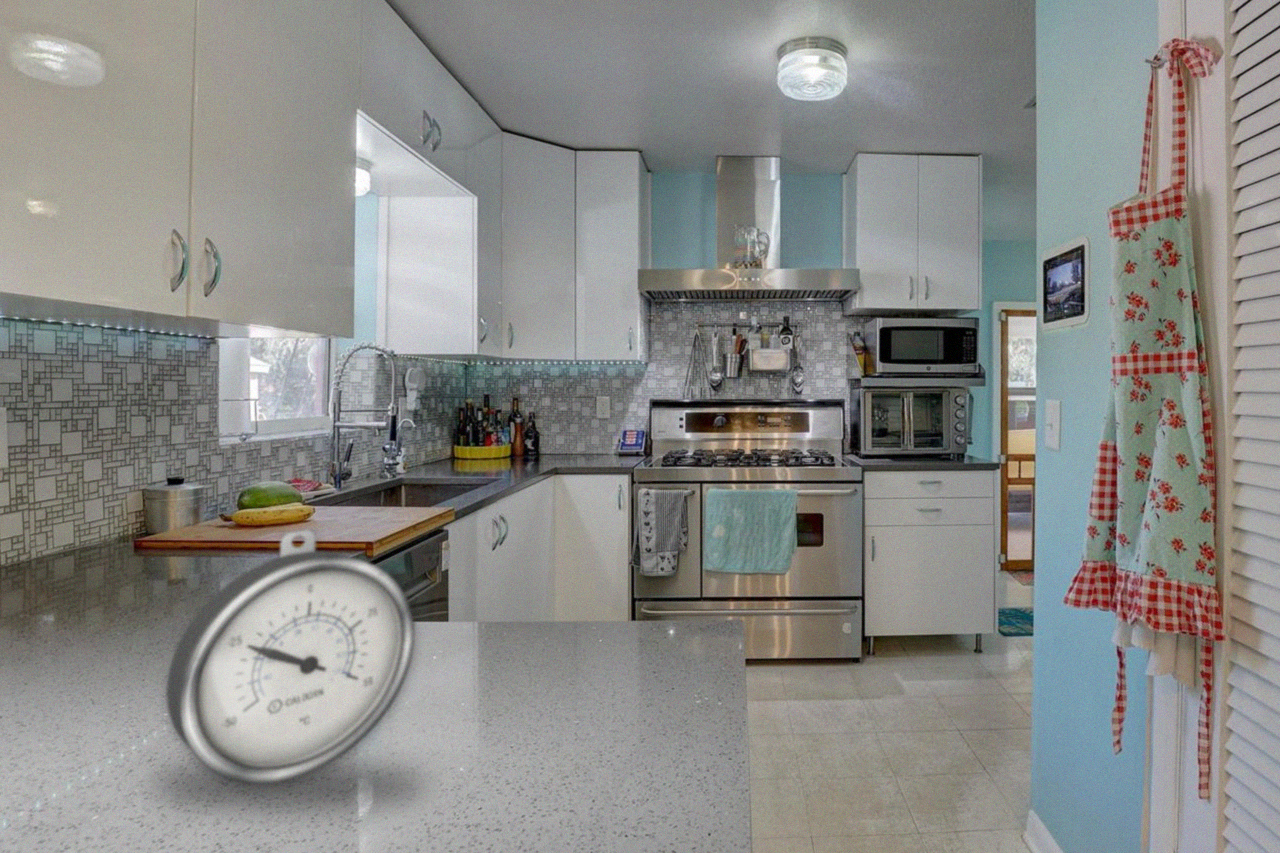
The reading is -25 (°C)
